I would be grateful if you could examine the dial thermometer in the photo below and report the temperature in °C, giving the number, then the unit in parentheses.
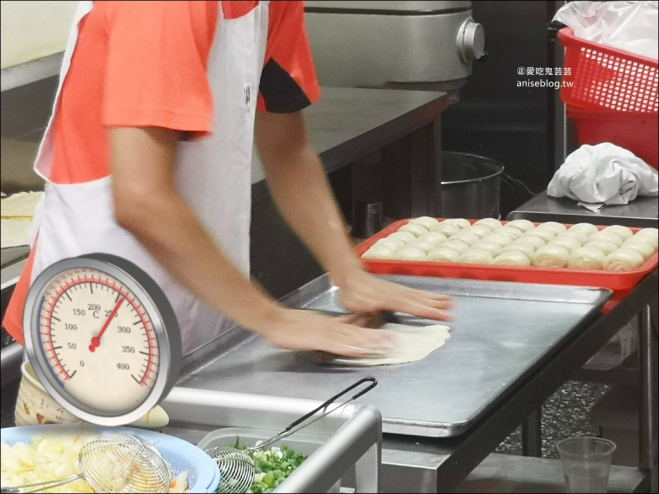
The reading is 260 (°C)
